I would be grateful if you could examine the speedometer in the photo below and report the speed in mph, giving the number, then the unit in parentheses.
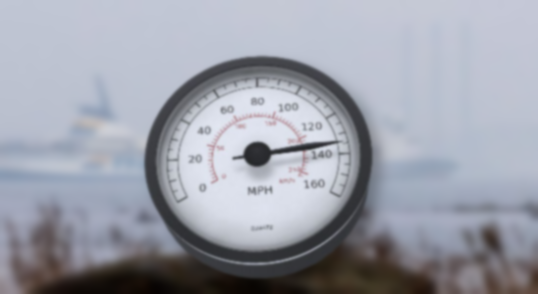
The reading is 135 (mph)
